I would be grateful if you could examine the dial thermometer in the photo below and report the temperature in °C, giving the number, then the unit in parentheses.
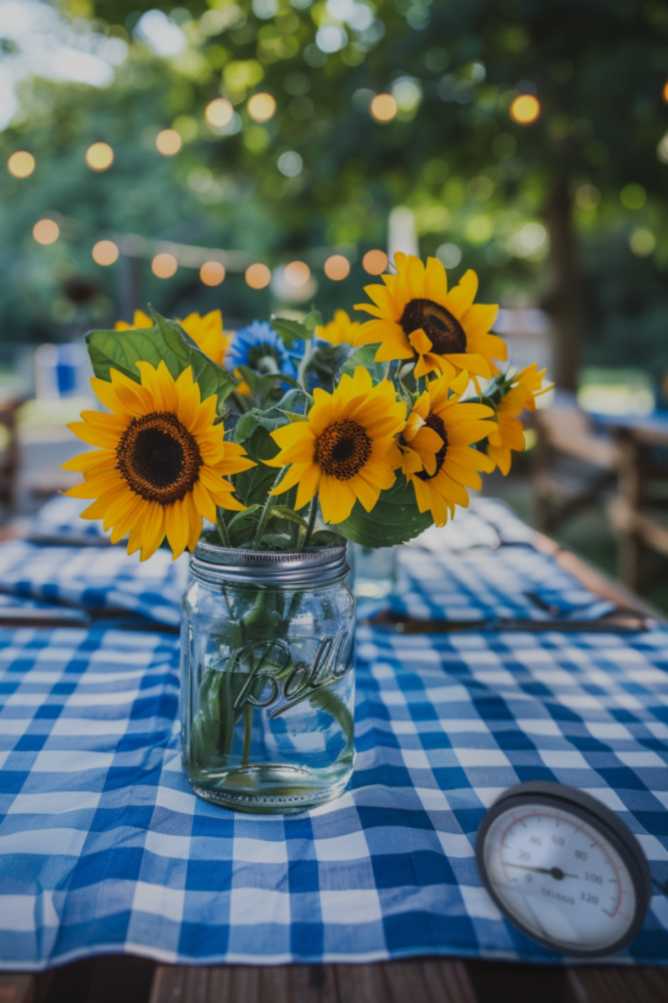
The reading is 10 (°C)
